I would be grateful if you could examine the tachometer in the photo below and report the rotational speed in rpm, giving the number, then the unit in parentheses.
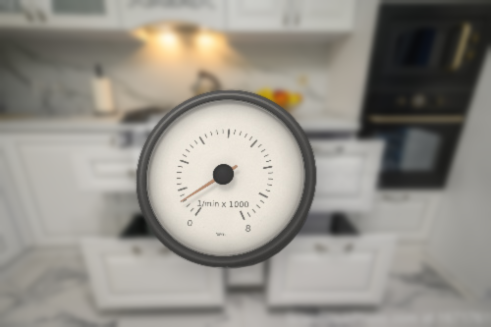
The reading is 600 (rpm)
